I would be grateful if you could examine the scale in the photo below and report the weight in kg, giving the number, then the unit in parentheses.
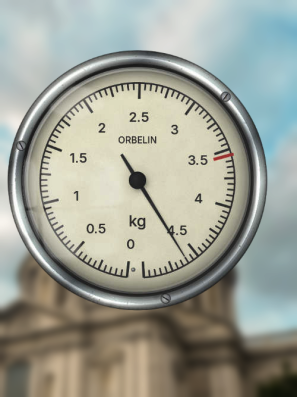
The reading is 4.6 (kg)
